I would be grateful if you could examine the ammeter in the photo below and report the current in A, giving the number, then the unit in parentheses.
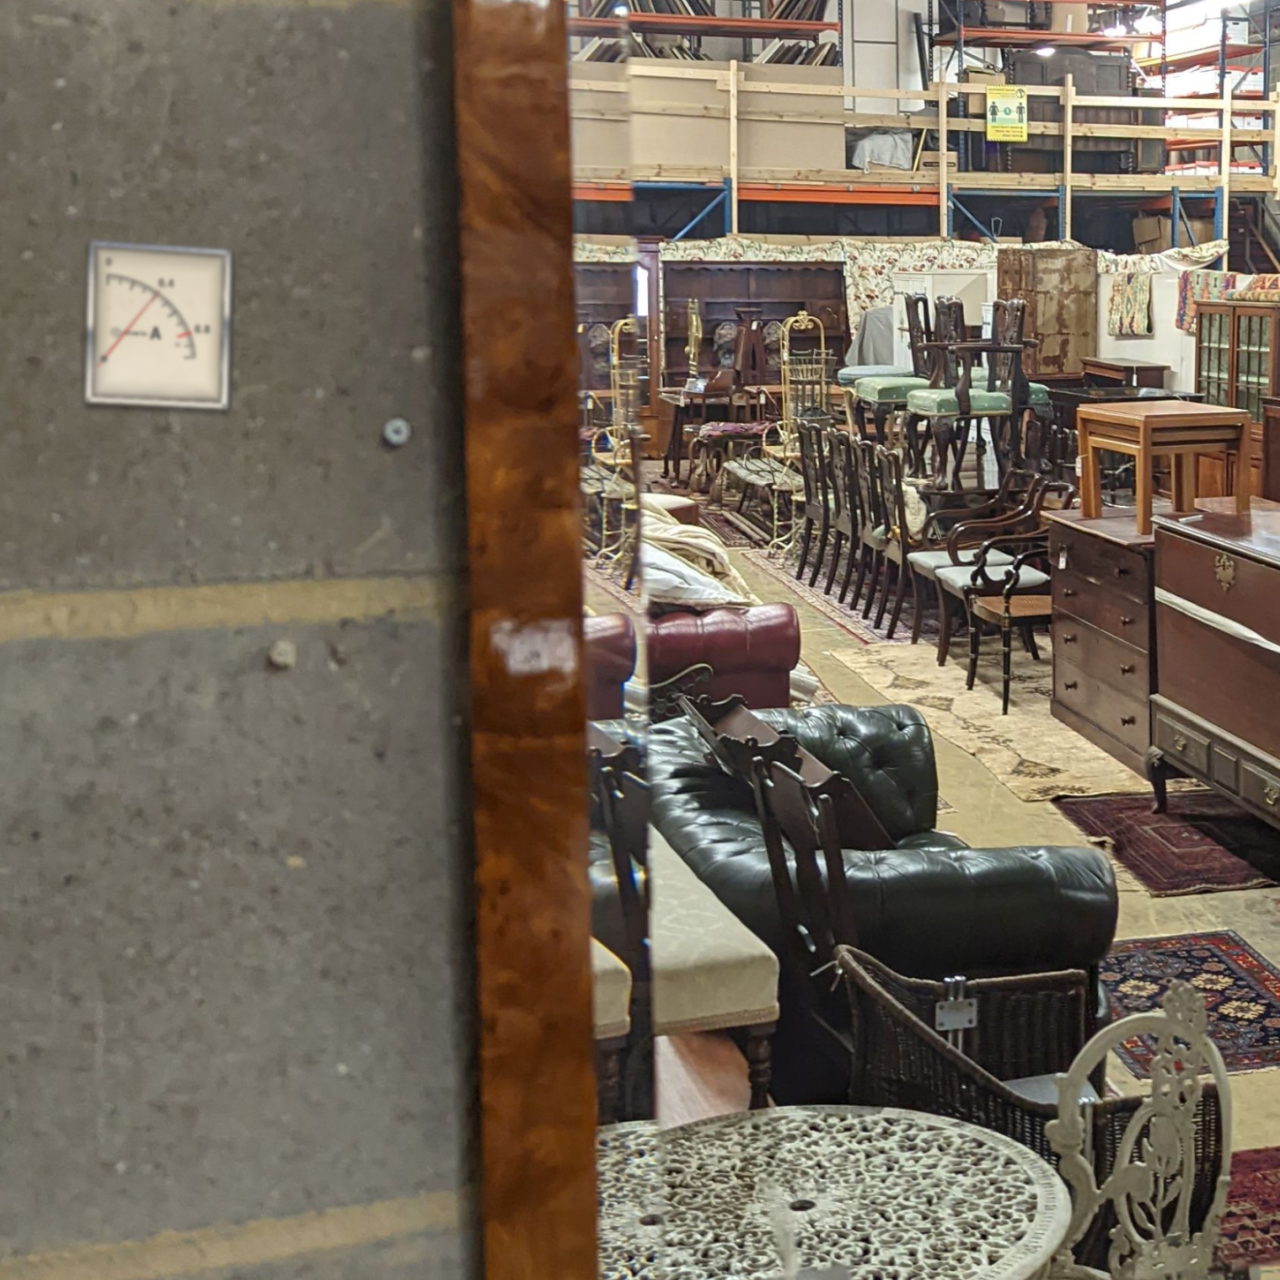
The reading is 0.4 (A)
